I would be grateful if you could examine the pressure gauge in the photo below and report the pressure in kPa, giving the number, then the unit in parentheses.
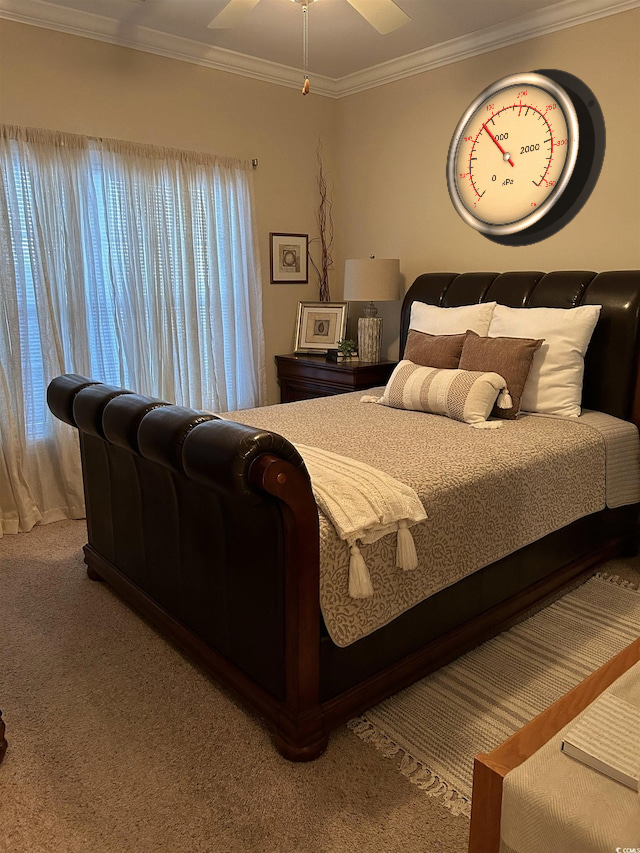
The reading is 900 (kPa)
